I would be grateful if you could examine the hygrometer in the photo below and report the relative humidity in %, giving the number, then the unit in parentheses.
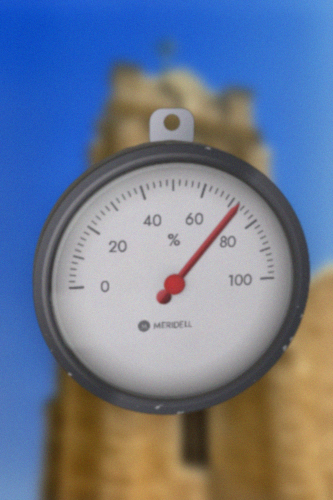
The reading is 72 (%)
